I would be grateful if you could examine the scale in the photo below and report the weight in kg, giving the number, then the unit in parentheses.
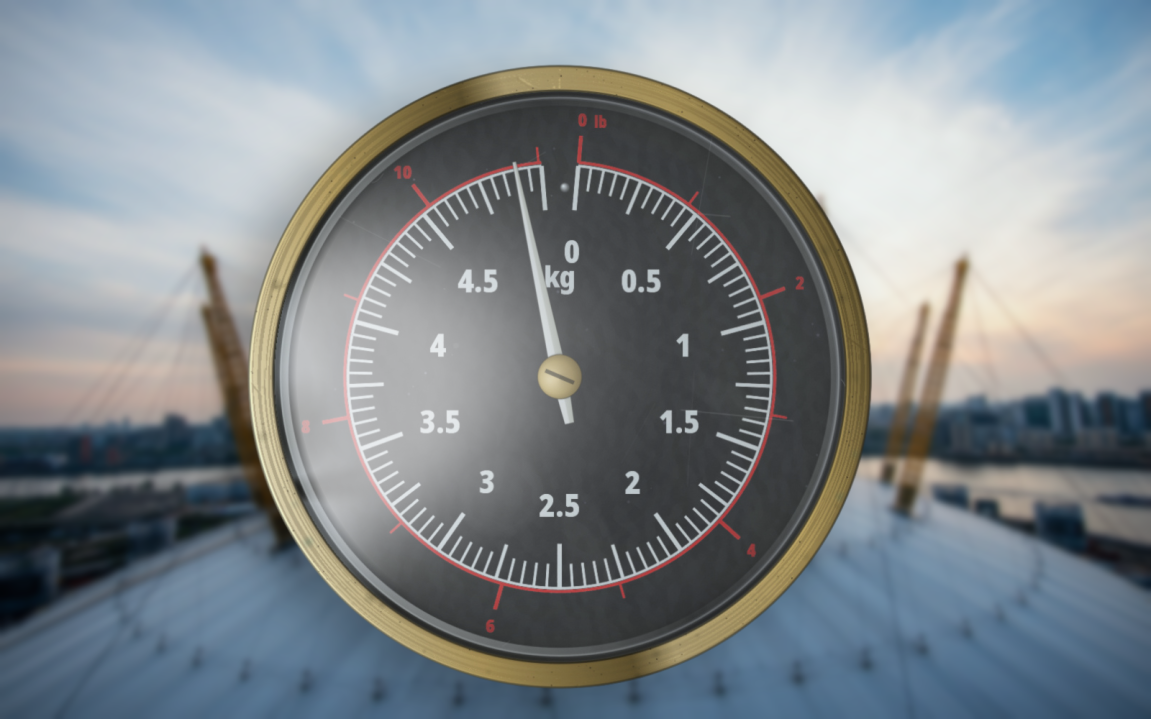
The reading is 4.9 (kg)
